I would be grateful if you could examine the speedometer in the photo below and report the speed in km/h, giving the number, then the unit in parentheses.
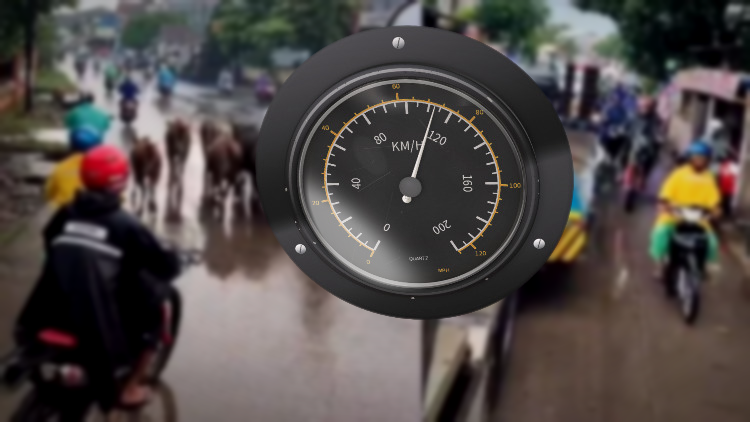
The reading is 112.5 (km/h)
